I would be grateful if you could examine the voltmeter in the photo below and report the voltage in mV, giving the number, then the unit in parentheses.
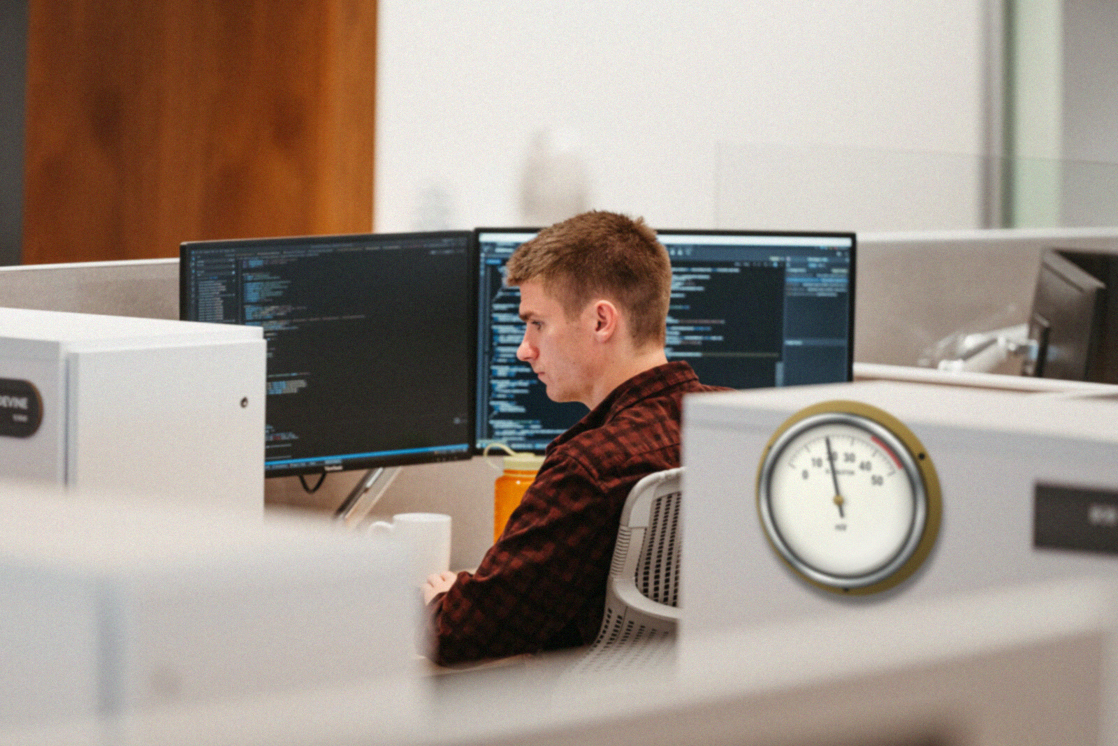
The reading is 20 (mV)
